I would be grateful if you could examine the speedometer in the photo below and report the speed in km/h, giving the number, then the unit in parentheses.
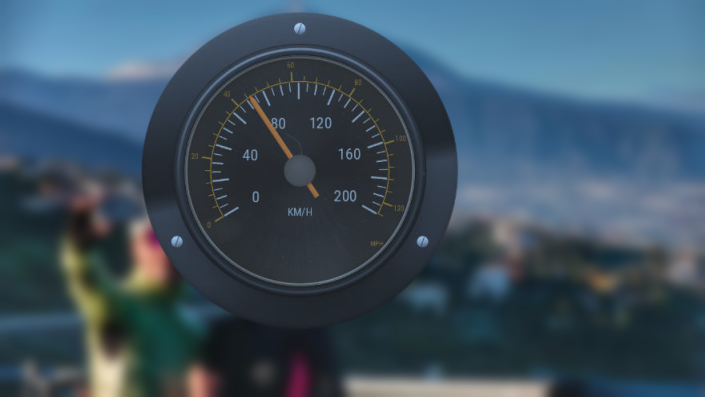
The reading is 72.5 (km/h)
